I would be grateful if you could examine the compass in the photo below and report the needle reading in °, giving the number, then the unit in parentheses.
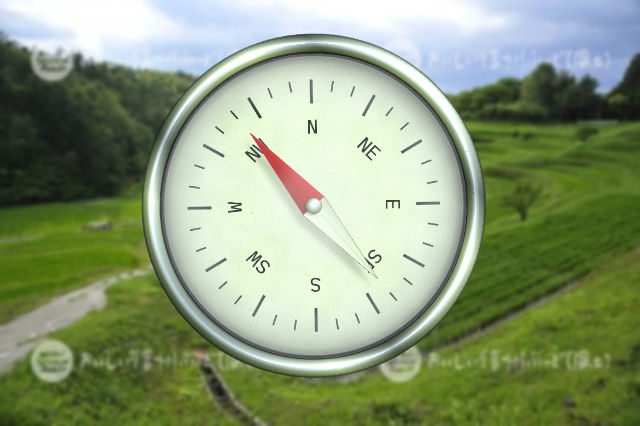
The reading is 320 (°)
